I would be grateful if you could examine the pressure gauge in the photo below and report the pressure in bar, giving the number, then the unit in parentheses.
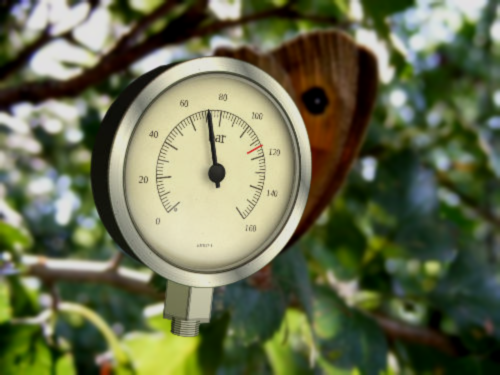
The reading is 70 (bar)
